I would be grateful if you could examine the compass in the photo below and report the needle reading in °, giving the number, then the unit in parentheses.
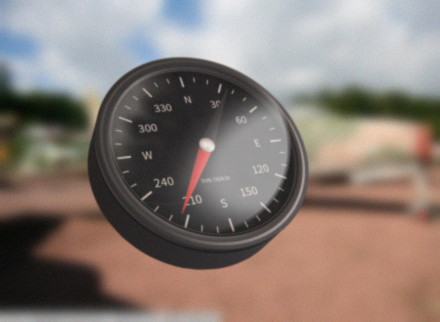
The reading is 215 (°)
